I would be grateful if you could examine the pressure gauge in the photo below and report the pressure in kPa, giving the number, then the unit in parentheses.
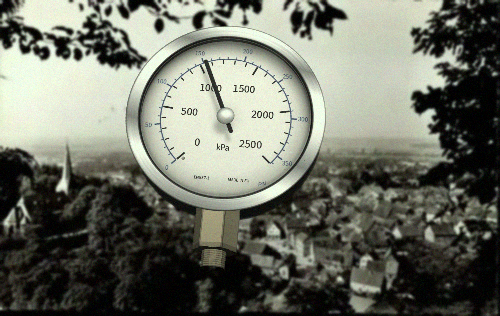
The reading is 1050 (kPa)
